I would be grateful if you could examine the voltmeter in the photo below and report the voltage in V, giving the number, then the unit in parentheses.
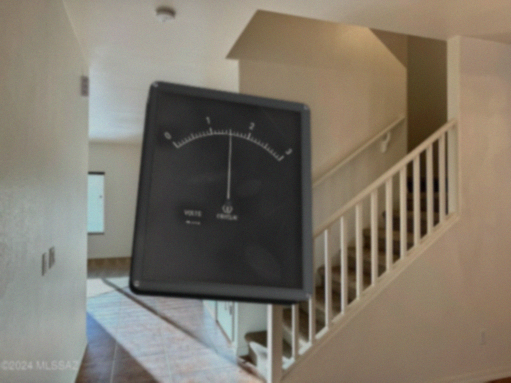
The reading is 1.5 (V)
